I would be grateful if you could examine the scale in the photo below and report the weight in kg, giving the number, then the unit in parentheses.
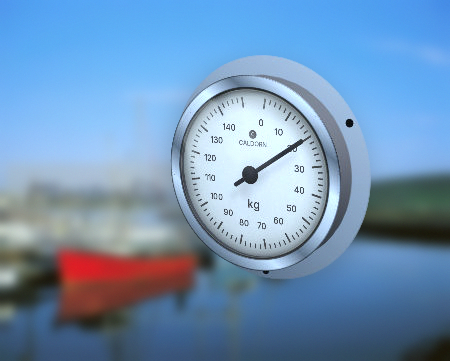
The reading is 20 (kg)
